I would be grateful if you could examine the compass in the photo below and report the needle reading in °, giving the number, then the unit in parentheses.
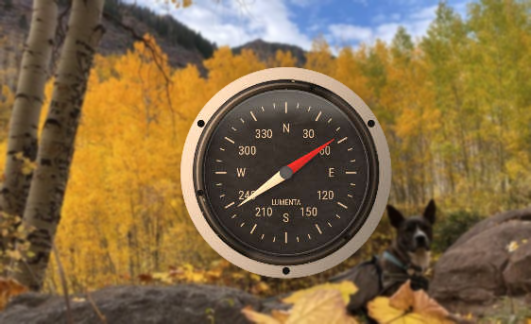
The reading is 55 (°)
